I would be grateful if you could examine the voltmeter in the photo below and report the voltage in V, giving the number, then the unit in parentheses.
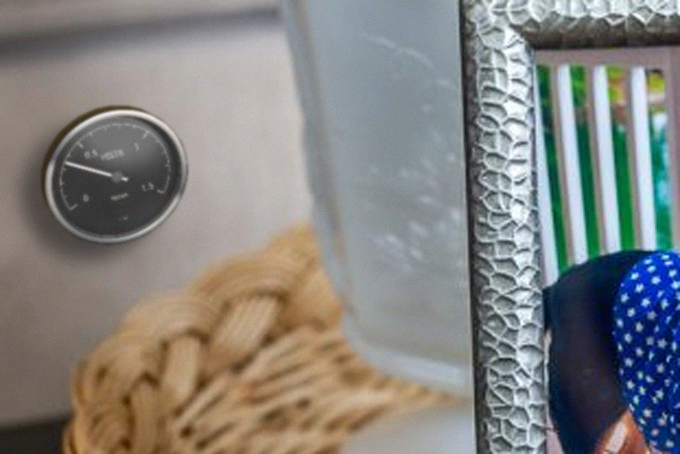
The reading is 0.35 (V)
